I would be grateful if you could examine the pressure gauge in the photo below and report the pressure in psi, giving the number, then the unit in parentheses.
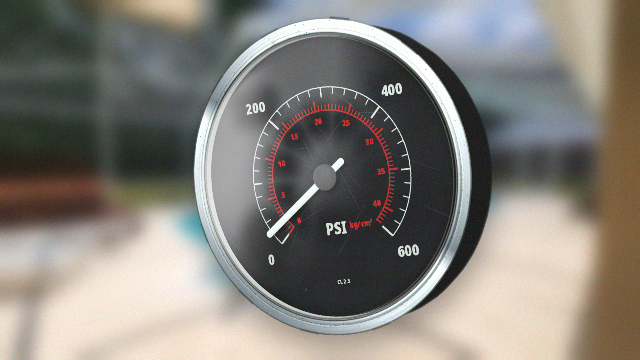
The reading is 20 (psi)
